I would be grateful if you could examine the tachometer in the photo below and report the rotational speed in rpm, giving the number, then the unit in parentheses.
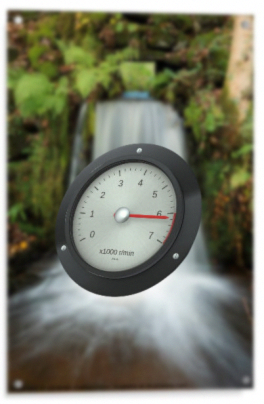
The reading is 6200 (rpm)
